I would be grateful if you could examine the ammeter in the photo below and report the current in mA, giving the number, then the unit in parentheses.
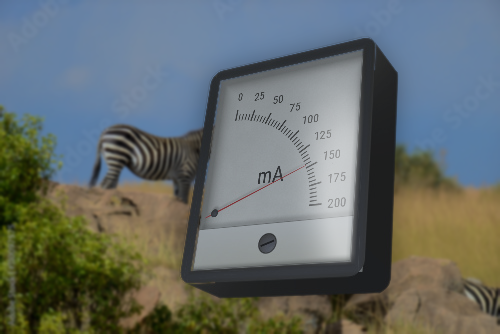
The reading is 150 (mA)
